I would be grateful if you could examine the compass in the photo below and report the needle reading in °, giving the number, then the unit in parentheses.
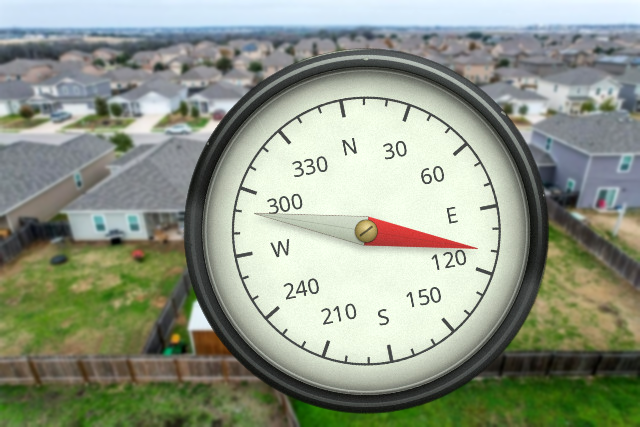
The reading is 110 (°)
